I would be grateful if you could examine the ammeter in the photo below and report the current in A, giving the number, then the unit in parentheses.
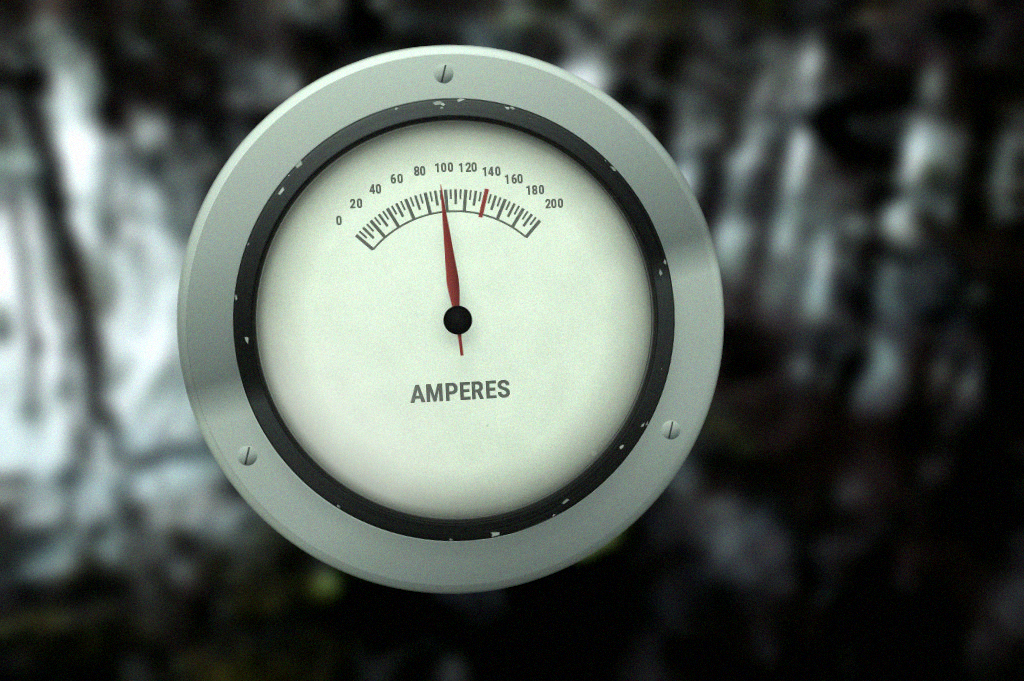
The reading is 95 (A)
